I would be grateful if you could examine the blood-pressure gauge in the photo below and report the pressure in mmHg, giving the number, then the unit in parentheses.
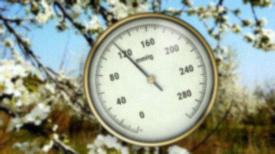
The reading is 120 (mmHg)
